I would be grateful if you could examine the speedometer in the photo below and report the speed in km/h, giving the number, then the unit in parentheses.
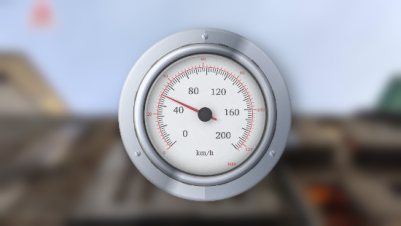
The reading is 50 (km/h)
